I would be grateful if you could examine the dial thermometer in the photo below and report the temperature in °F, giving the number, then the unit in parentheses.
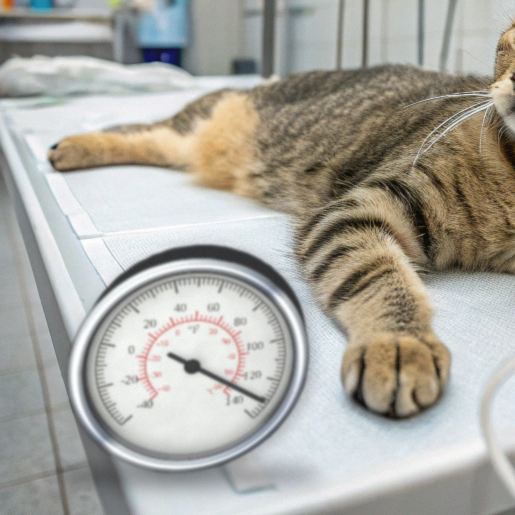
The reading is 130 (°F)
